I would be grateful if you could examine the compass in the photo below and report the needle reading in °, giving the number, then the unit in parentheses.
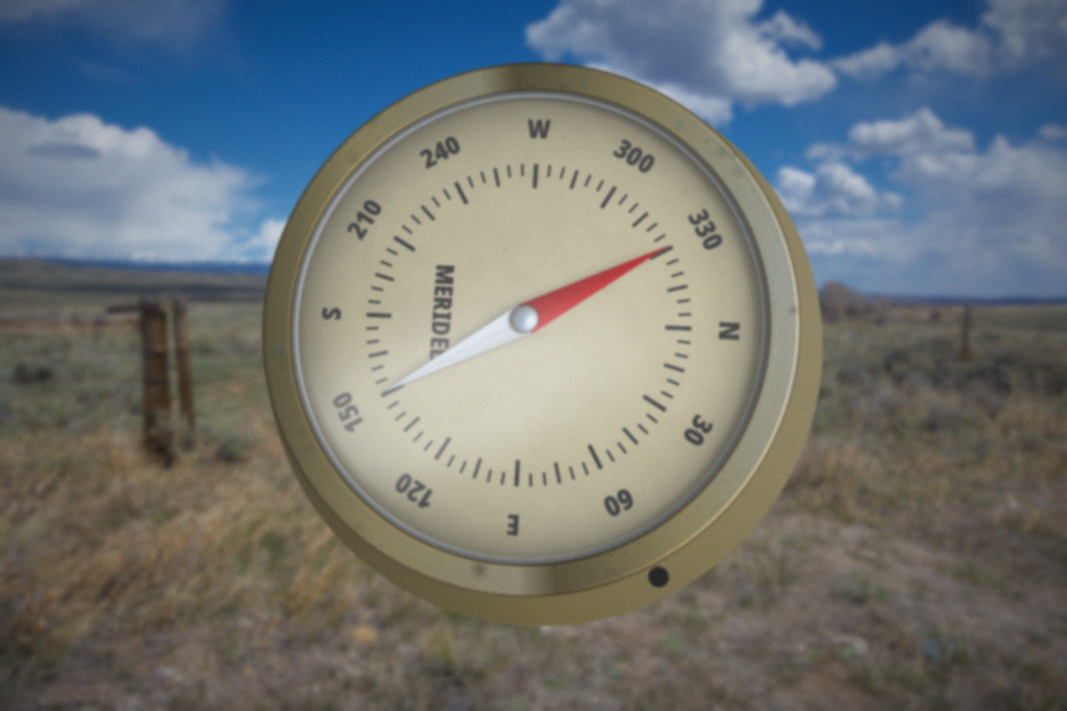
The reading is 330 (°)
